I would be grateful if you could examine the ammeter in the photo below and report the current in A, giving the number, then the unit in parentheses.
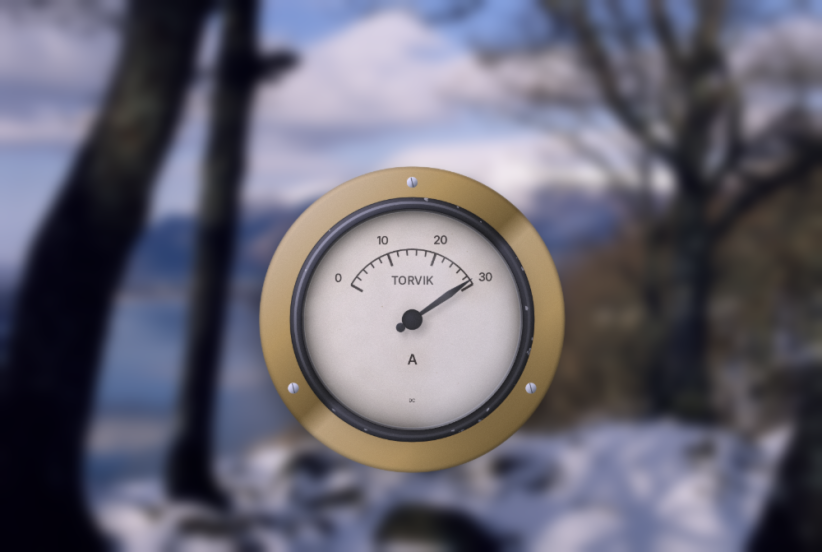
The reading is 29 (A)
